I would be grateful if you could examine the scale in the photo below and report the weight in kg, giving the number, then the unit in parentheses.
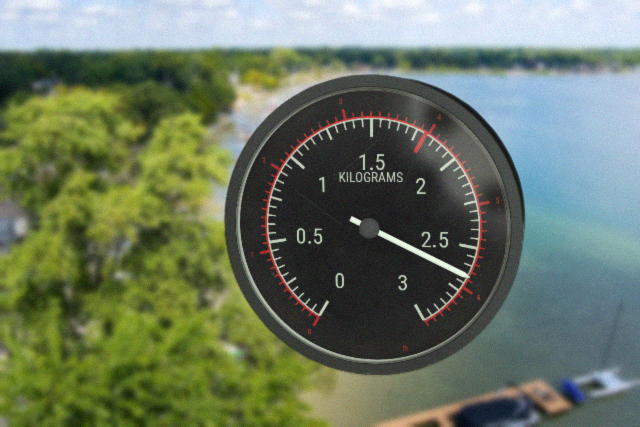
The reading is 2.65 (kg)
